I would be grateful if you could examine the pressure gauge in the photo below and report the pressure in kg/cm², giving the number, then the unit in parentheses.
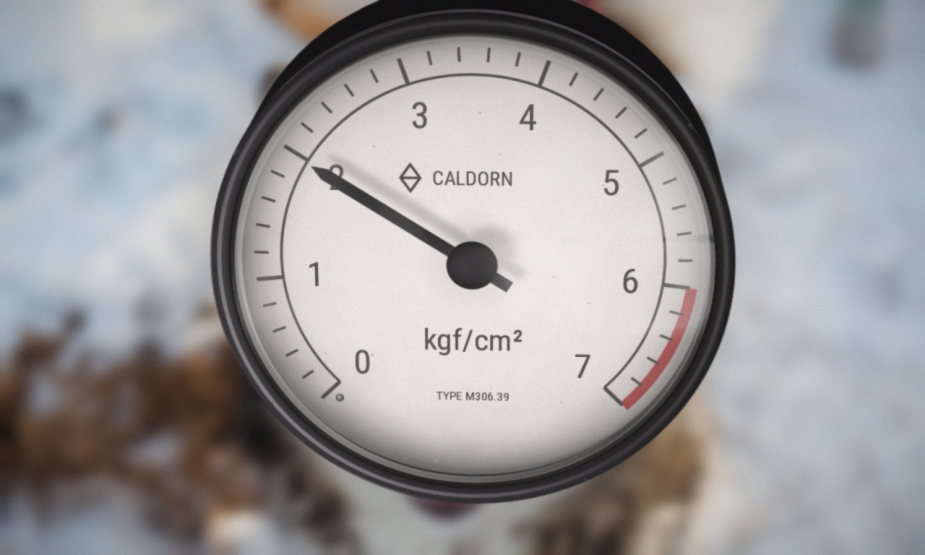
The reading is 2 (kg/cm²)
